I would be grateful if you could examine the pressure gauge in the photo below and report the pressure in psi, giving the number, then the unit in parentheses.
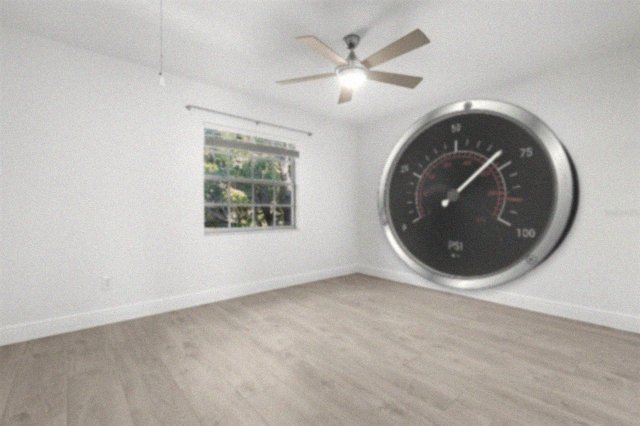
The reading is 70 (psi)
